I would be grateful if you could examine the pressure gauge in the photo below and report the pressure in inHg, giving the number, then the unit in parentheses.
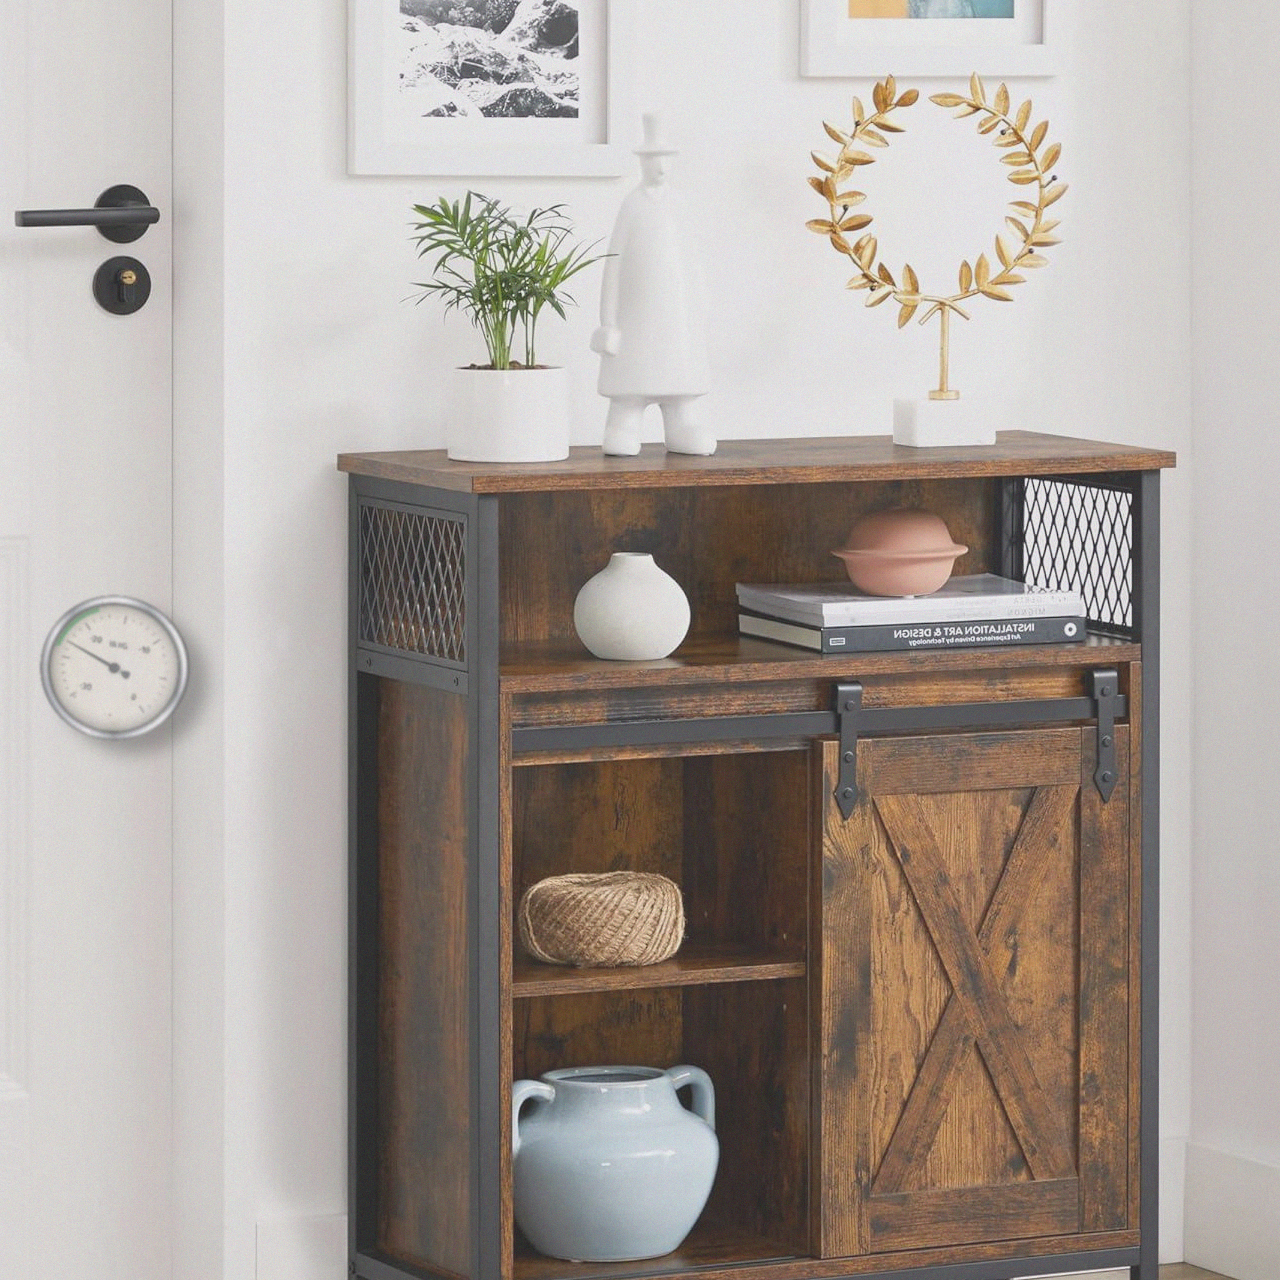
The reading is -23 (inHg)
